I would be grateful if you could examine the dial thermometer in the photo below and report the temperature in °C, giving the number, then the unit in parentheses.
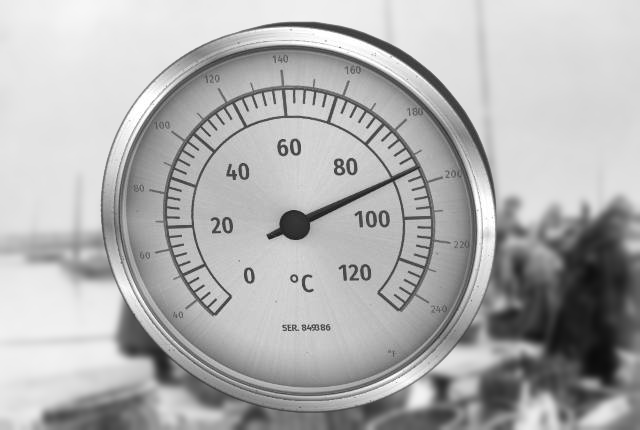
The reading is 90 (°C)
